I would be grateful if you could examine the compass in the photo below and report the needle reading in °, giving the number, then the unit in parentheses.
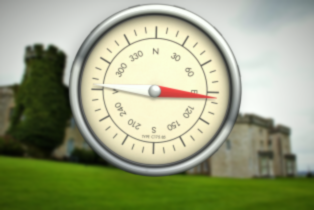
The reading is 95 (°)
